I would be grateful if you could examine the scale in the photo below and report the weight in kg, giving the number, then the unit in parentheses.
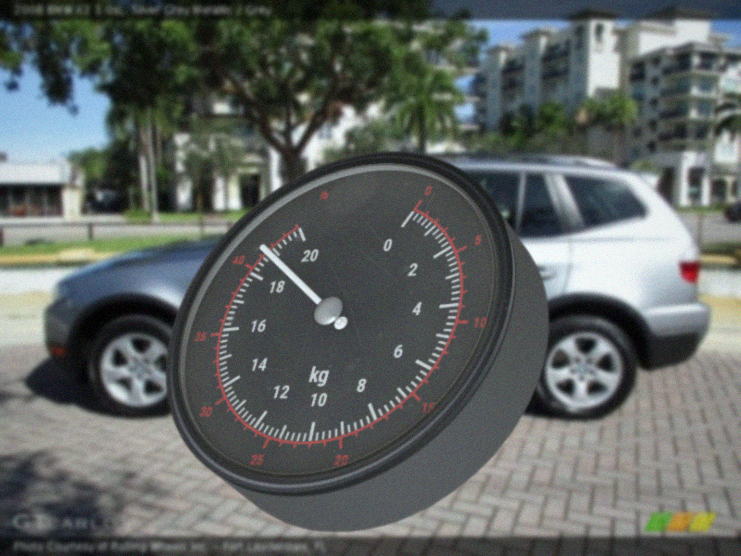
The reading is 18.8 (kg)
